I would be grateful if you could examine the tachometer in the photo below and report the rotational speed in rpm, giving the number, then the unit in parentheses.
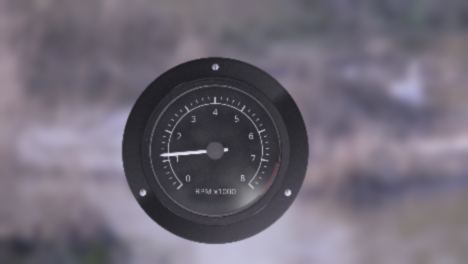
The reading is 1200 (rpm)
